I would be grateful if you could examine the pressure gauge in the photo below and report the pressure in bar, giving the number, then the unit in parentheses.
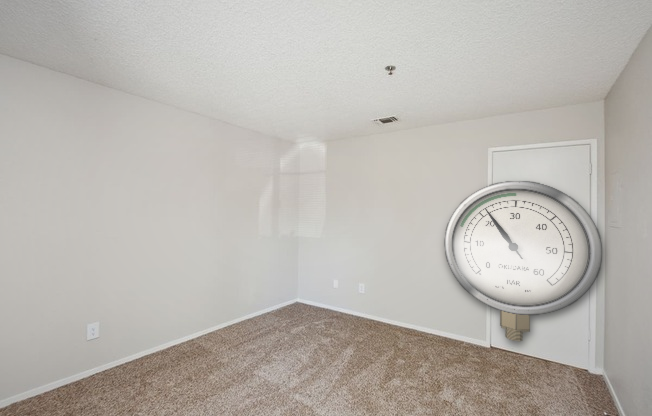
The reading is 22 (bar)
